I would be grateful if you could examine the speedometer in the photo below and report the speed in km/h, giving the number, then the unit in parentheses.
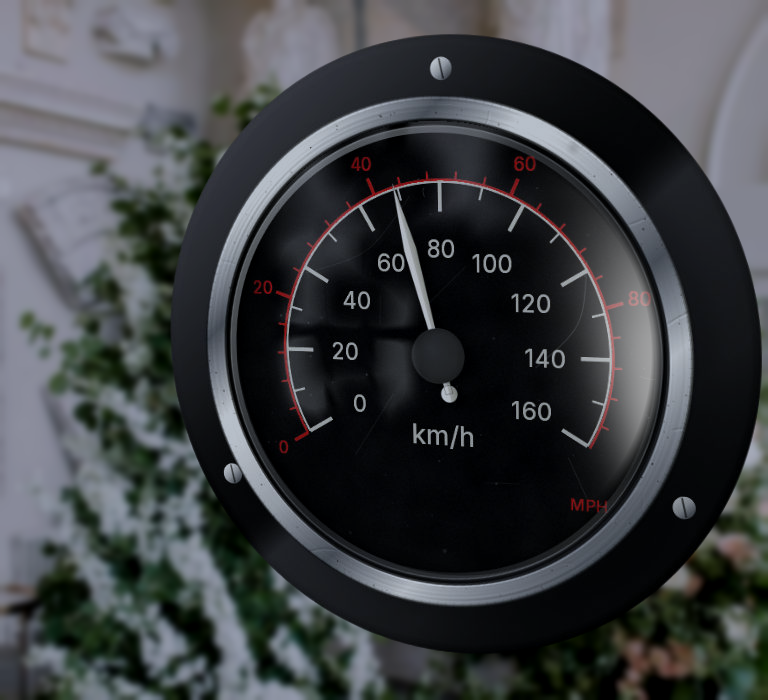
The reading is 70 (km/h)
